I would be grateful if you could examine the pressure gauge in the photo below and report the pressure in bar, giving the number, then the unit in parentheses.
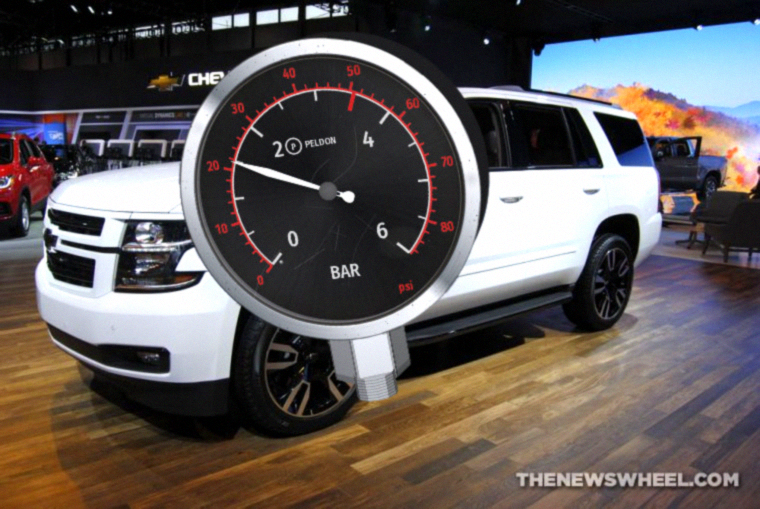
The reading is 1.5 (bar)
